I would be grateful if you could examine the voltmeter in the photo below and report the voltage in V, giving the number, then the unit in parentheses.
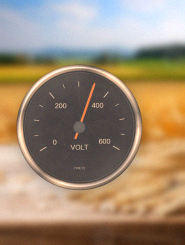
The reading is 350 (V)
